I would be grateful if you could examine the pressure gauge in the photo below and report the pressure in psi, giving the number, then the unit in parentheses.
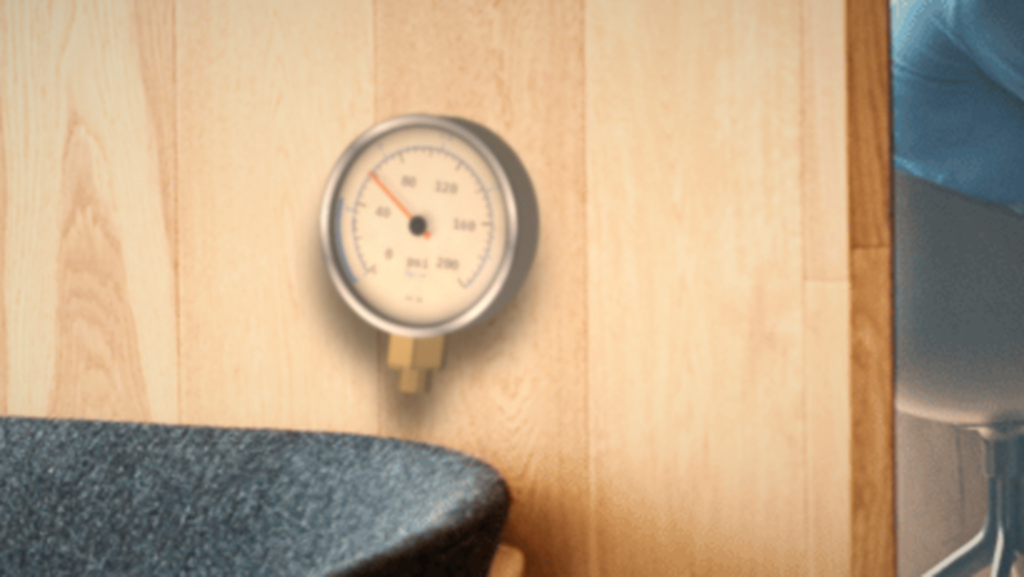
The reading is 60 (psi)
